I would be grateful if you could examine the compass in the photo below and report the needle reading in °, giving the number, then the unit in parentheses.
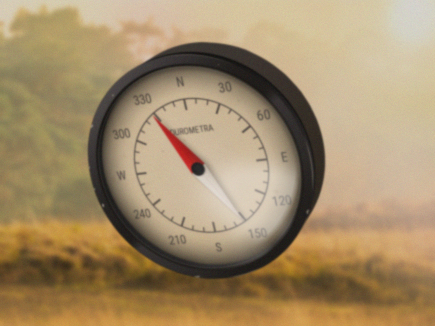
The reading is 330 (°)
